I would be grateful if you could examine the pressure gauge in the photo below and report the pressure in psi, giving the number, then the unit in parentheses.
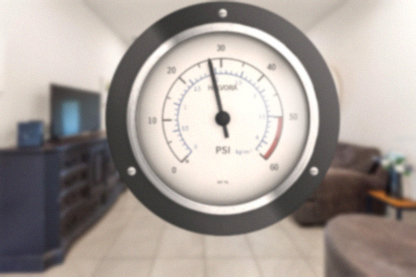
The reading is 27.5 (psi)
